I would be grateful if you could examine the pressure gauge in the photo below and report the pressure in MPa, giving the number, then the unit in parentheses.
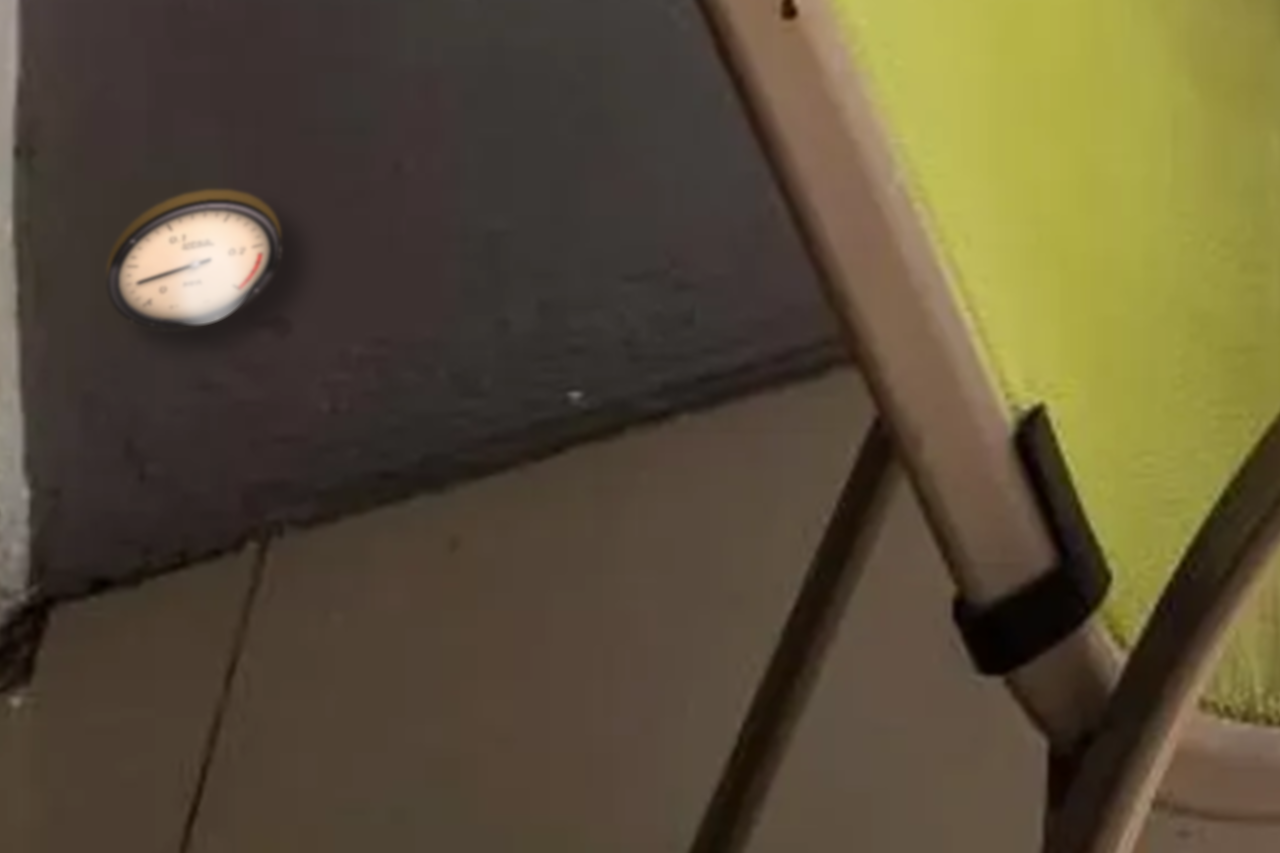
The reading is 0.03 (MPa)
